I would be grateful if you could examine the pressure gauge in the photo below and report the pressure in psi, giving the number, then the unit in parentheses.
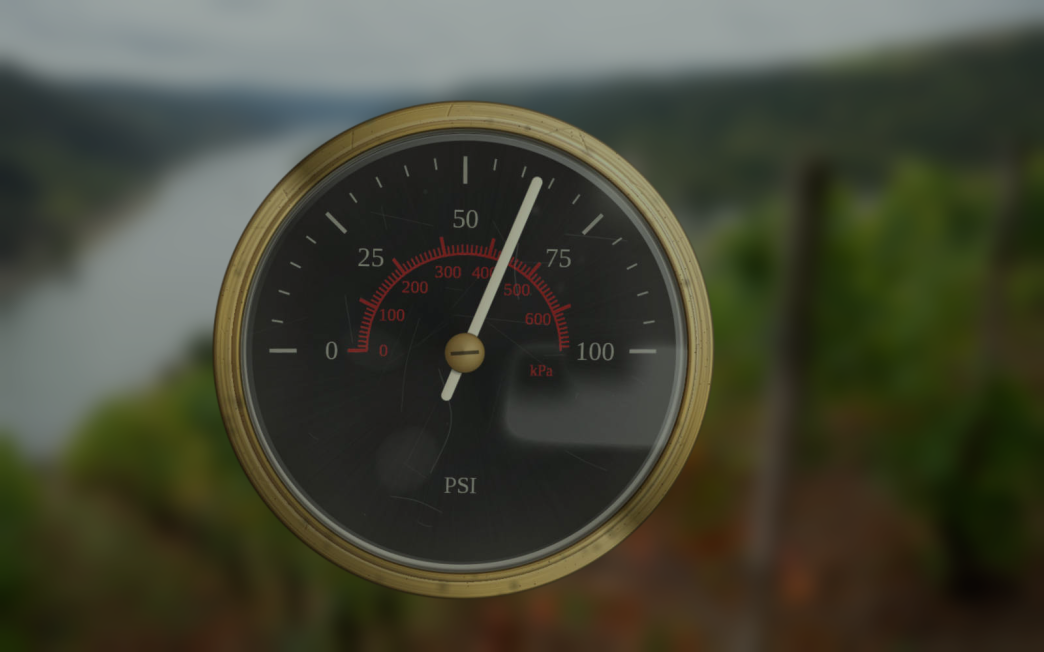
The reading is 62.5 (psi)
